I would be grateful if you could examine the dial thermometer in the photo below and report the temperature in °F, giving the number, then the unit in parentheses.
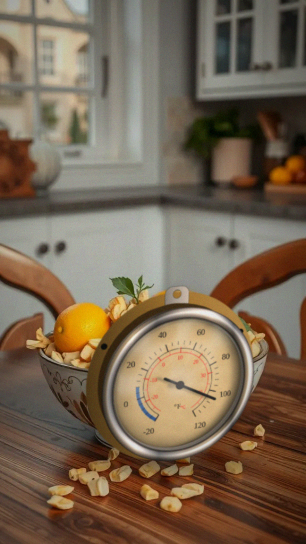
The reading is 104 (°F)
